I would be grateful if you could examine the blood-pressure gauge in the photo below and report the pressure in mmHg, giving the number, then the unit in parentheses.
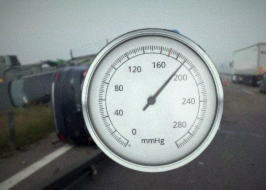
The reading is 190 (mmHg)
